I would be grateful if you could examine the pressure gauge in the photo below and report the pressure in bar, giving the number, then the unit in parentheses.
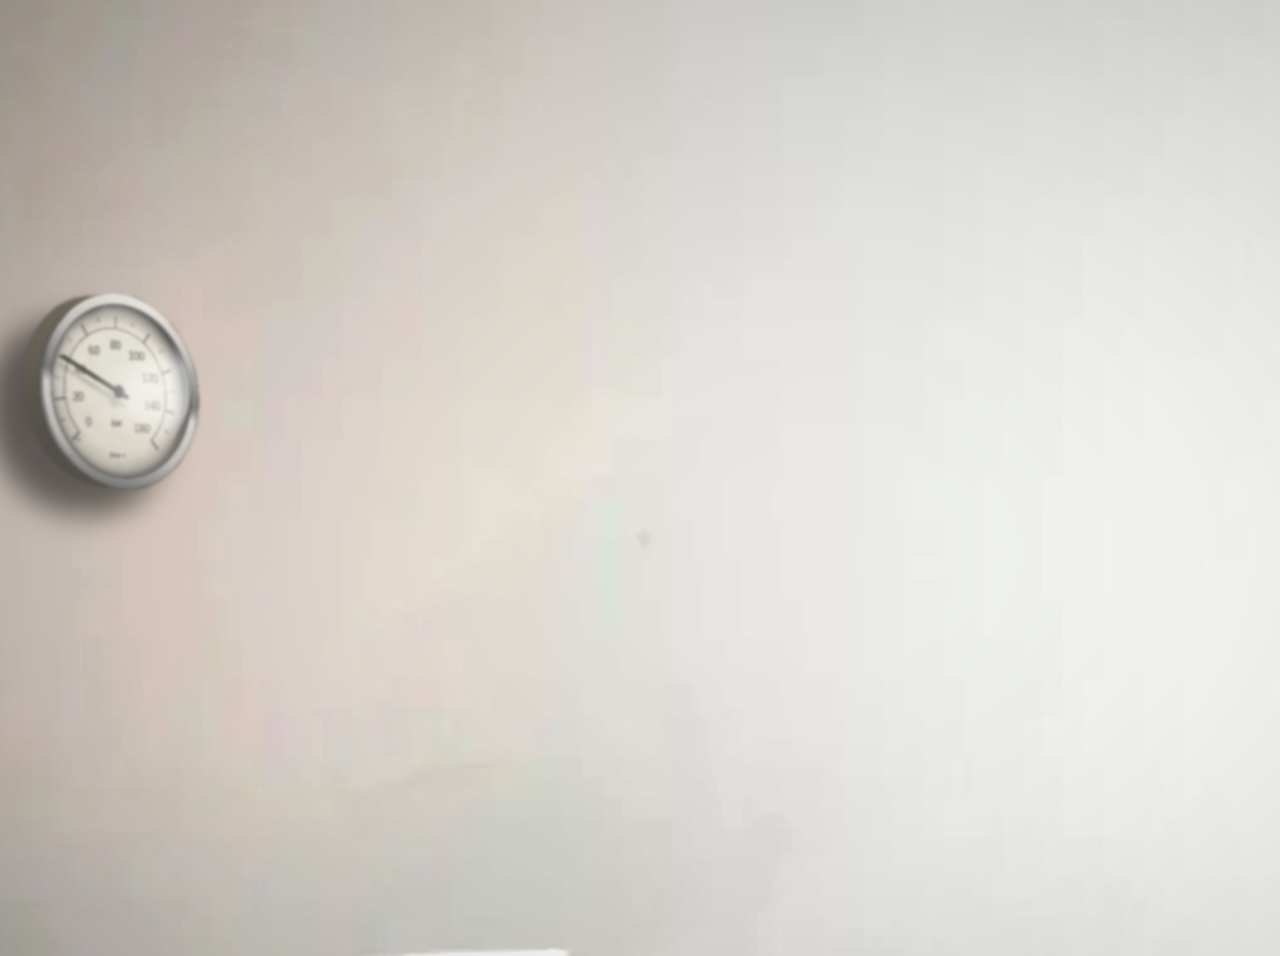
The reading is 40 (bar)
